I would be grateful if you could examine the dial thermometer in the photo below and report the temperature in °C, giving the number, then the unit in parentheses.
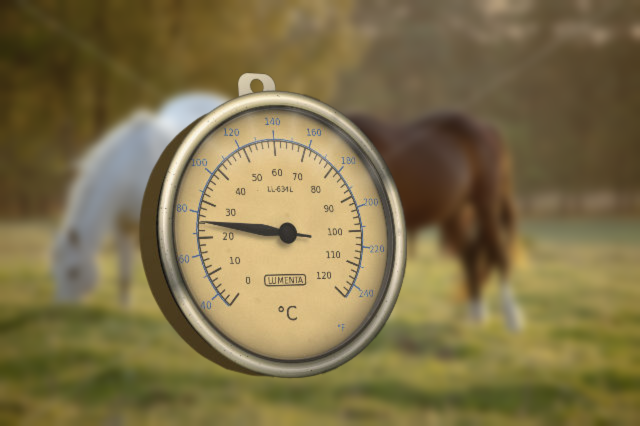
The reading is 24 (°C)
